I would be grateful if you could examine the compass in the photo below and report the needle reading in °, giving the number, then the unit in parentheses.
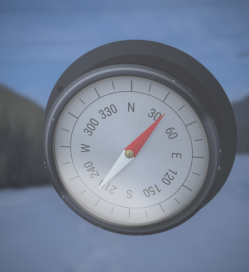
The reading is 37.5 (°)
